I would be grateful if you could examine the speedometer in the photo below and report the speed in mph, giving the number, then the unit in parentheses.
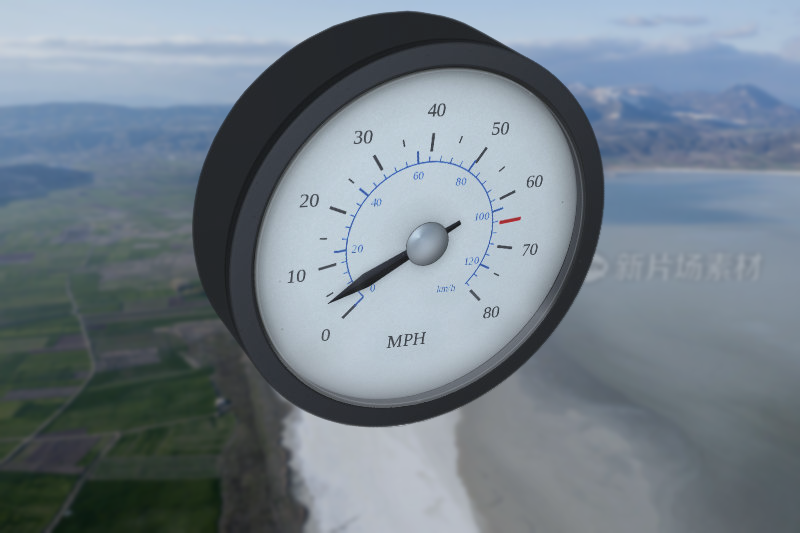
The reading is 5 (mph)
